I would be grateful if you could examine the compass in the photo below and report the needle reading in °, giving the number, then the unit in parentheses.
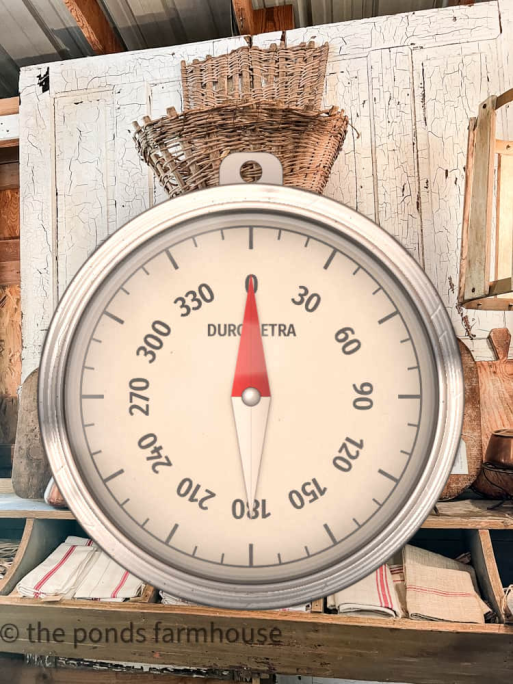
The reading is 0 (°)
